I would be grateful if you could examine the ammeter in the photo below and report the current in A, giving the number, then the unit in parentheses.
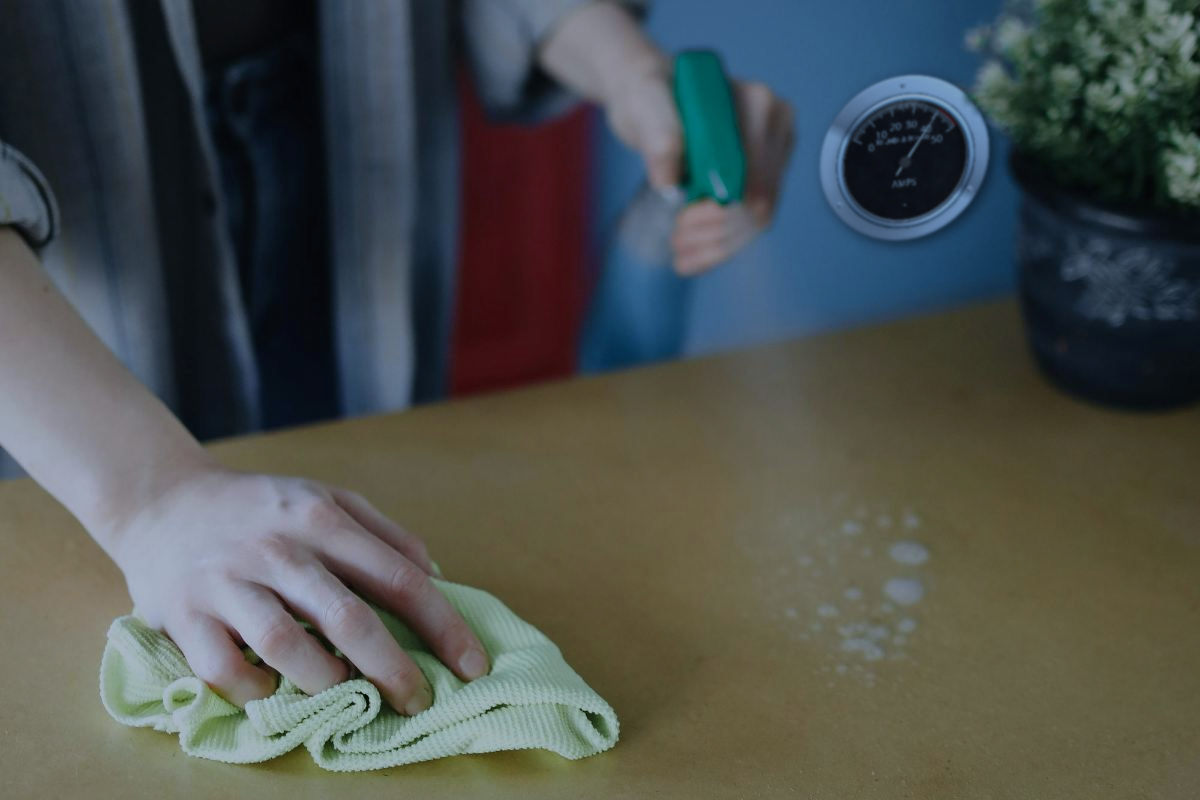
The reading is 40 (A)
